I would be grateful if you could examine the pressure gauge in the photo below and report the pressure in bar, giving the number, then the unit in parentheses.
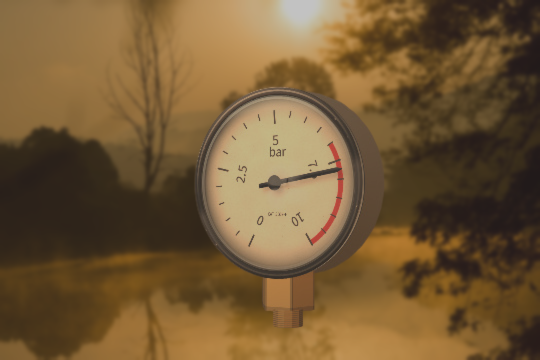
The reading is 7.75 (bar)
